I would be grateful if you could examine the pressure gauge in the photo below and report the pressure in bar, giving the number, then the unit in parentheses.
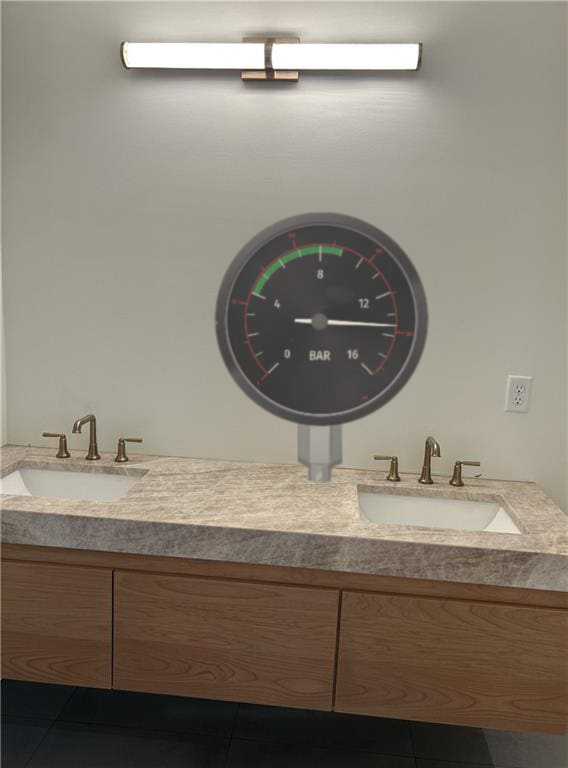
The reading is 13.5 (bar)
